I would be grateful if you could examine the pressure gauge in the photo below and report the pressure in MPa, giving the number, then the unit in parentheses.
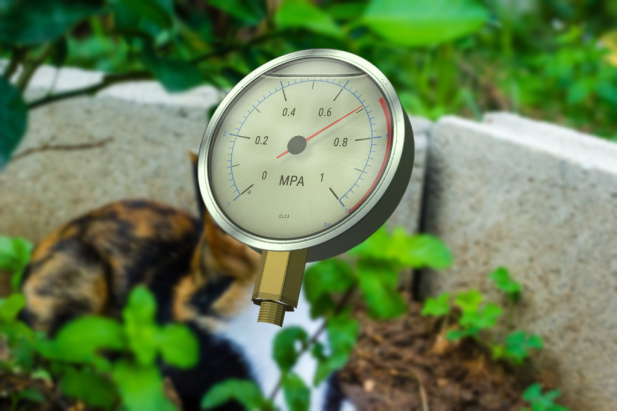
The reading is 0.7 (MPa)
